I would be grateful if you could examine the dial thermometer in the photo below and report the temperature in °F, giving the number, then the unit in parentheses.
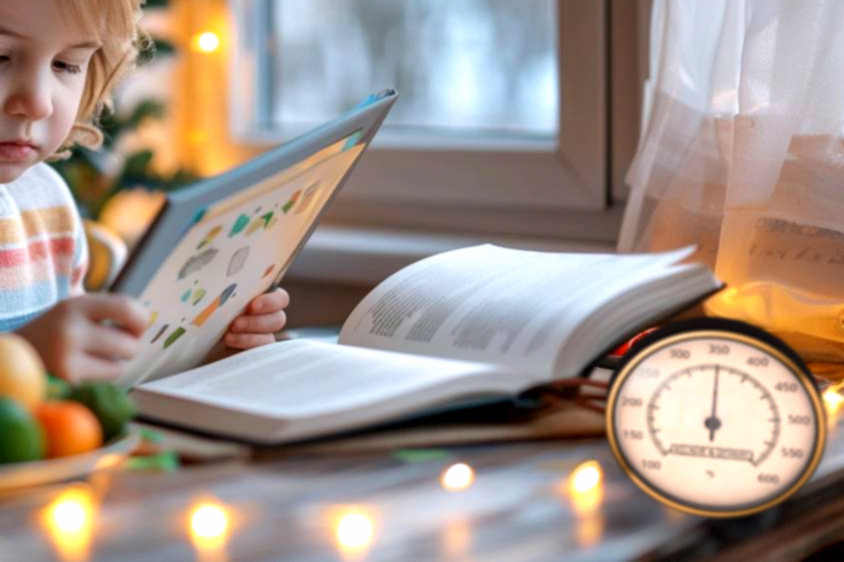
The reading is 350 (°F)
